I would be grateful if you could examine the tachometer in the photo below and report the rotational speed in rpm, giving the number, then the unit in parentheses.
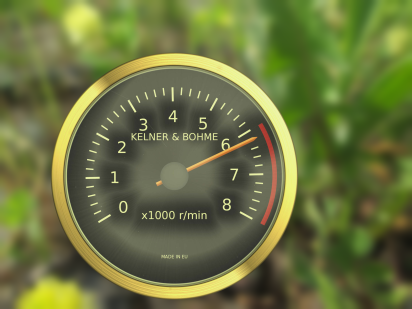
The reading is 6200 (rpm)
